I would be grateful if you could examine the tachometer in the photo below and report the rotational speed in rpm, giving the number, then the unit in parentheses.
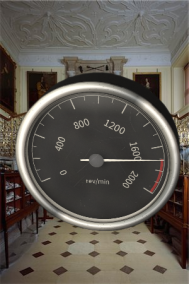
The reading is 1700 (rpm)
